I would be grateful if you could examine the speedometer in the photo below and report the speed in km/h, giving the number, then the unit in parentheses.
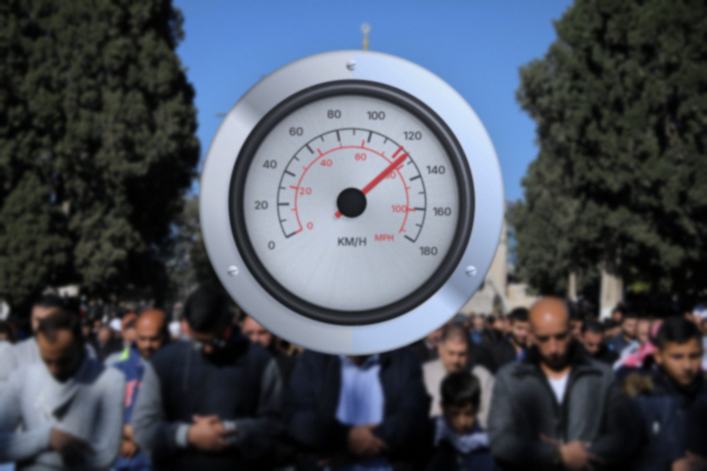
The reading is 125 (km/h)
